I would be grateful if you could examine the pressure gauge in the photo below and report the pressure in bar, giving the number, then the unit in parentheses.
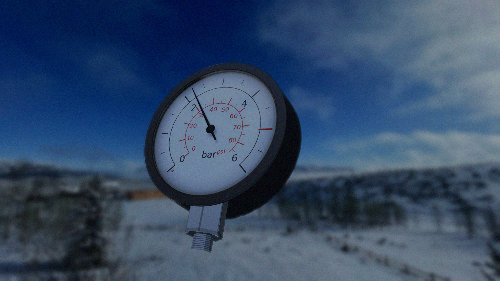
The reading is 2.25 (bar)
